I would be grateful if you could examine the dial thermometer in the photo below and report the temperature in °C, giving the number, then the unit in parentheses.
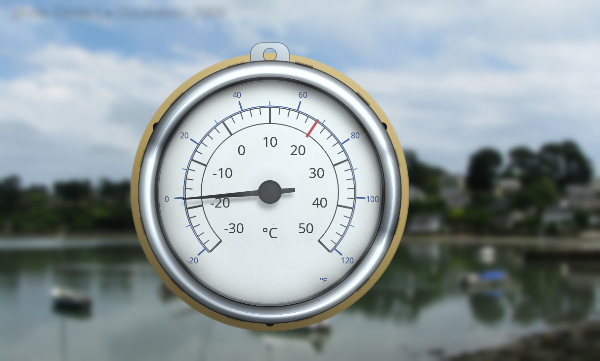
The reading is -18 (°C)
